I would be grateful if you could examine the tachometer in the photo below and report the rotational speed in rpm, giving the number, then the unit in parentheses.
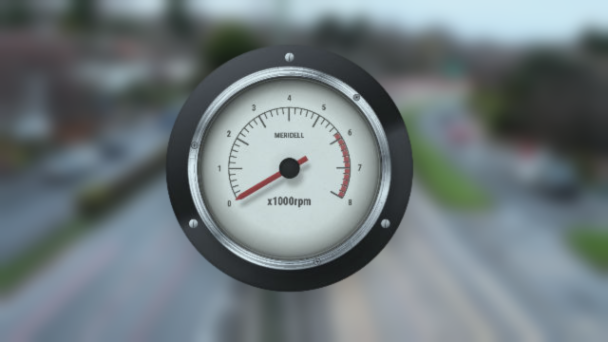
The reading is 0 (rpm)
